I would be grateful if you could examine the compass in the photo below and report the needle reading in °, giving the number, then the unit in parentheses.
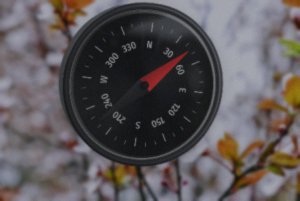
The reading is 45 (°)
